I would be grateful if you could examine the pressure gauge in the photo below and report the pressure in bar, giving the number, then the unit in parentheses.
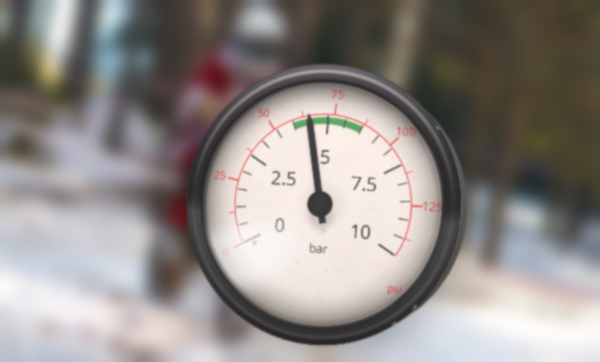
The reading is 4.5 (bar)
